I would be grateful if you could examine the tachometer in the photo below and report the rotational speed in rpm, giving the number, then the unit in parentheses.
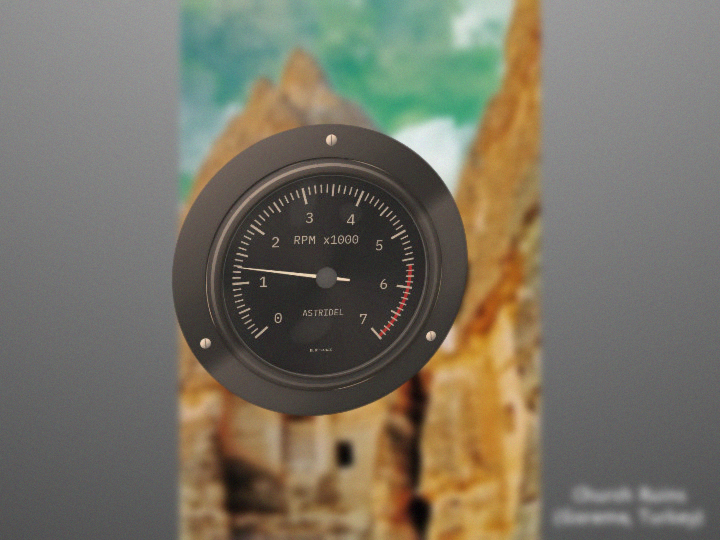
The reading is 1300 (rpm)
